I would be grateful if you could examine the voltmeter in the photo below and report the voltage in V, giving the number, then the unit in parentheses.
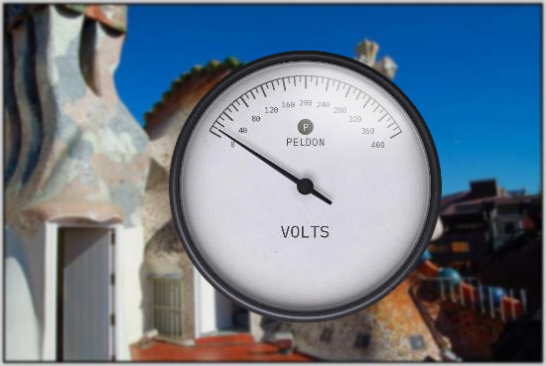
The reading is 10 (V)
